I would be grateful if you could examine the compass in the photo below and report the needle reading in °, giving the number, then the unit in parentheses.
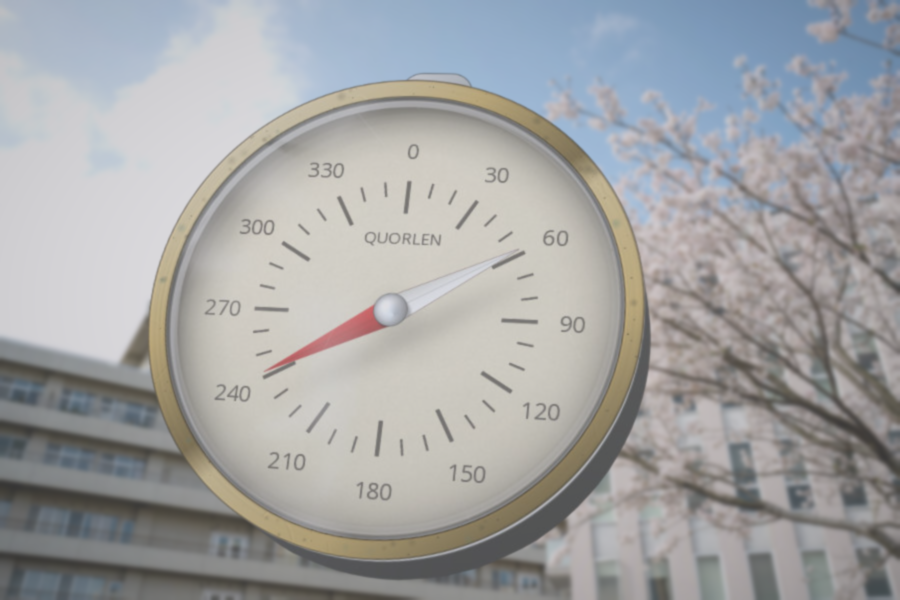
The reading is 240 (°)
